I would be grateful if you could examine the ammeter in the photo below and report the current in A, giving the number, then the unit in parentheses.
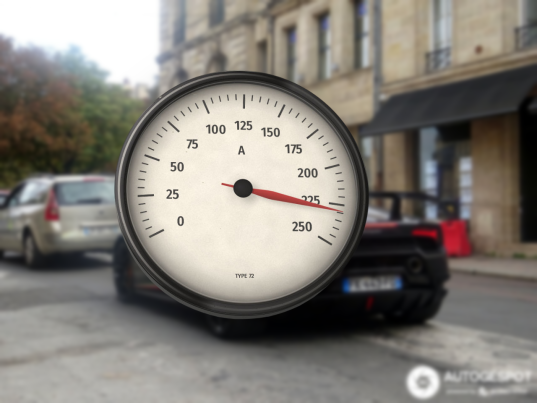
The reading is 230 (A)
